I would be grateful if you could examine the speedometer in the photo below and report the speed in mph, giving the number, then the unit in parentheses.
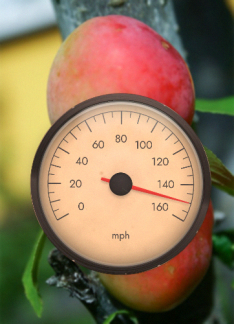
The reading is 150 (mph)
